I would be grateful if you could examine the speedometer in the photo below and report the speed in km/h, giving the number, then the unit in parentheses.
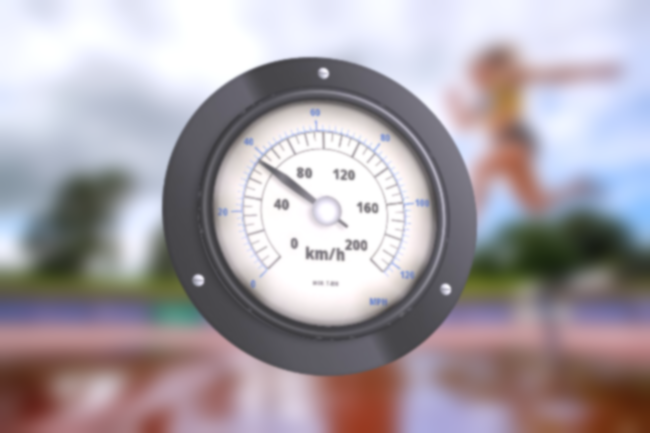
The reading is 60 (km/h)
